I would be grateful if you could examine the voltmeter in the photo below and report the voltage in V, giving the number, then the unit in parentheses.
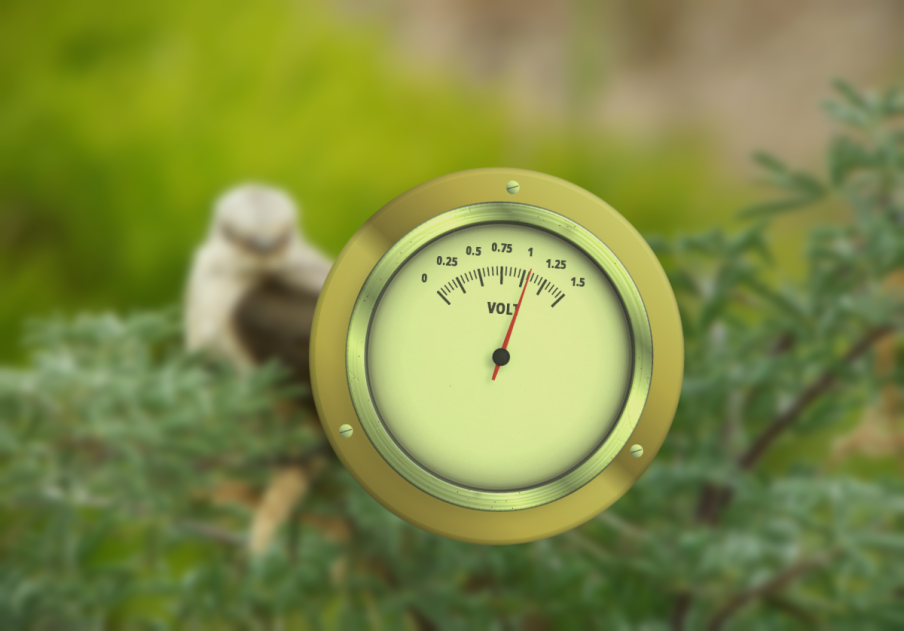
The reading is 1.05 (V)
